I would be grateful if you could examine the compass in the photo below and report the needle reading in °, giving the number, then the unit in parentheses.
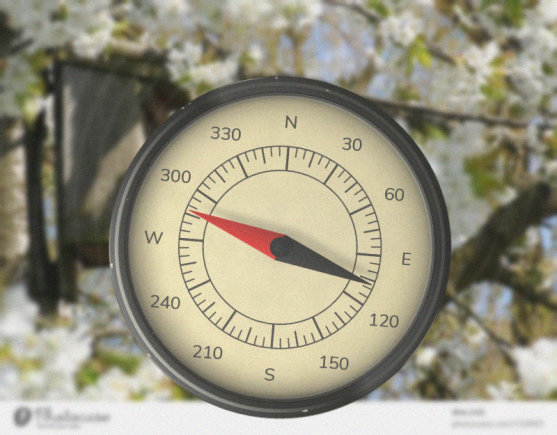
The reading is 287.5 (°)
